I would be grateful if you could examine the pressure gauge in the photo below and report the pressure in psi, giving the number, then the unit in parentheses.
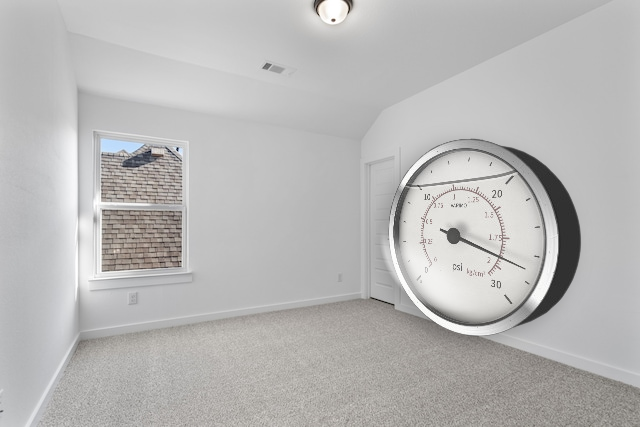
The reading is 27 (psi)
